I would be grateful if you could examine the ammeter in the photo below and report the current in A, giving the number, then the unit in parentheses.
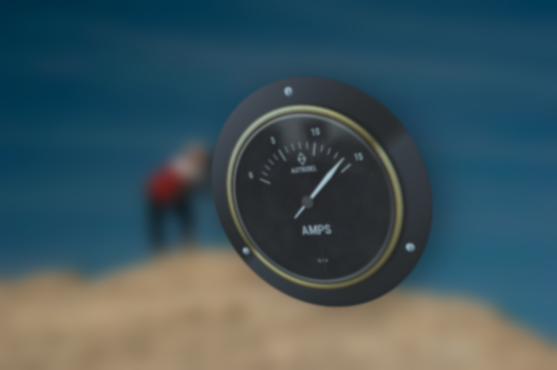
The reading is 14 (A)
